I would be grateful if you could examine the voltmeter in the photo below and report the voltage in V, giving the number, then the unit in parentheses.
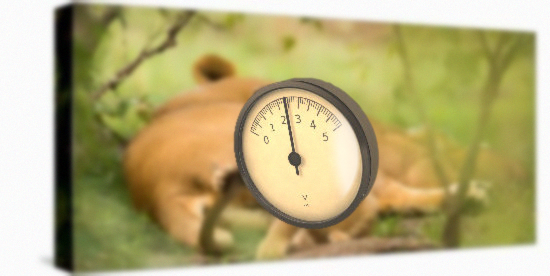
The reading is 2.5 (V)
